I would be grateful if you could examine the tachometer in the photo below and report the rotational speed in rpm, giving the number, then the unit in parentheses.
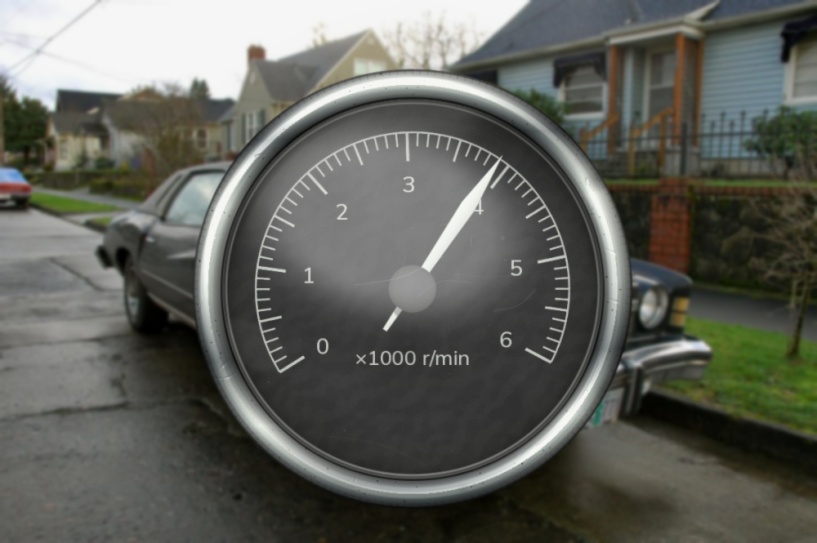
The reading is 3900 (rpm)
